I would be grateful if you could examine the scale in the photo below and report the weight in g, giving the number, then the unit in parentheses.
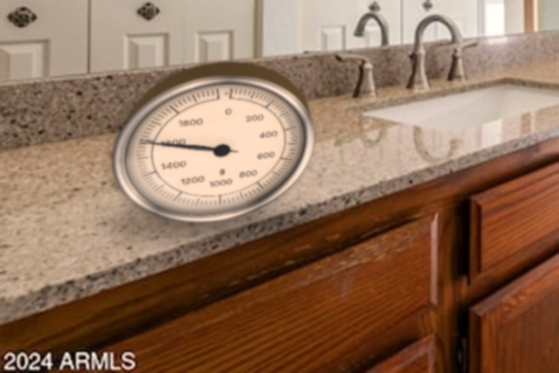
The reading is 1600 (g)
